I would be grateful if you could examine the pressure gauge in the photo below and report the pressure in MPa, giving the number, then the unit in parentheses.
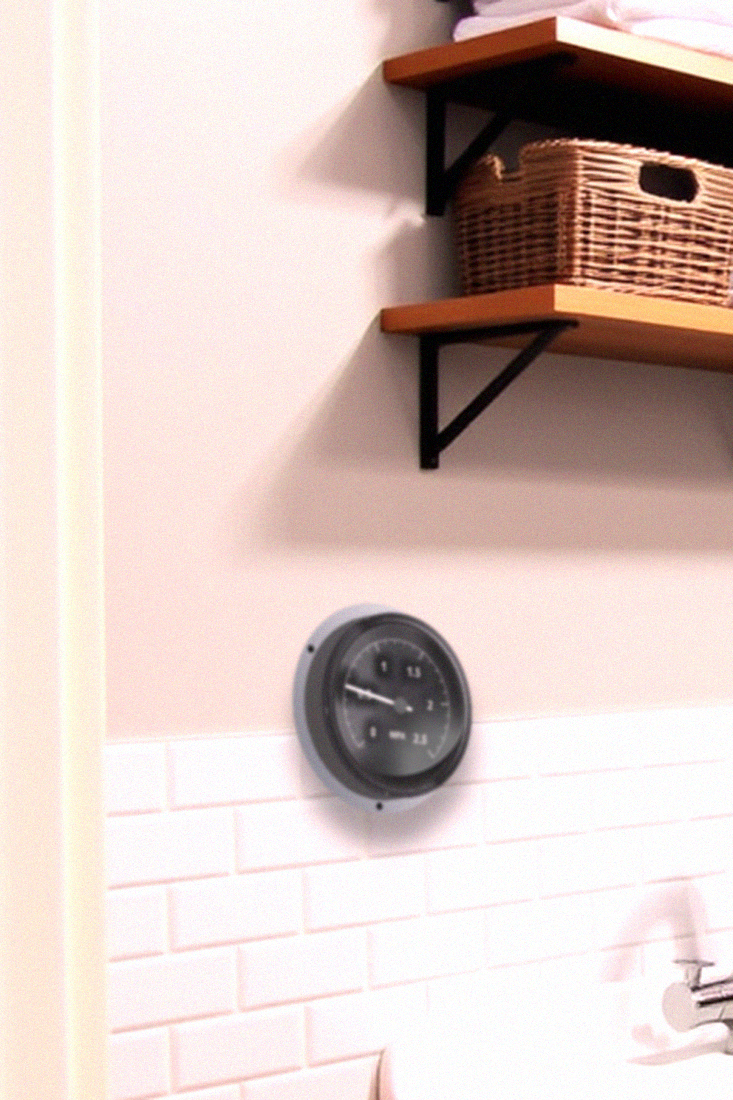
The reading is 0.5 (MPa)
